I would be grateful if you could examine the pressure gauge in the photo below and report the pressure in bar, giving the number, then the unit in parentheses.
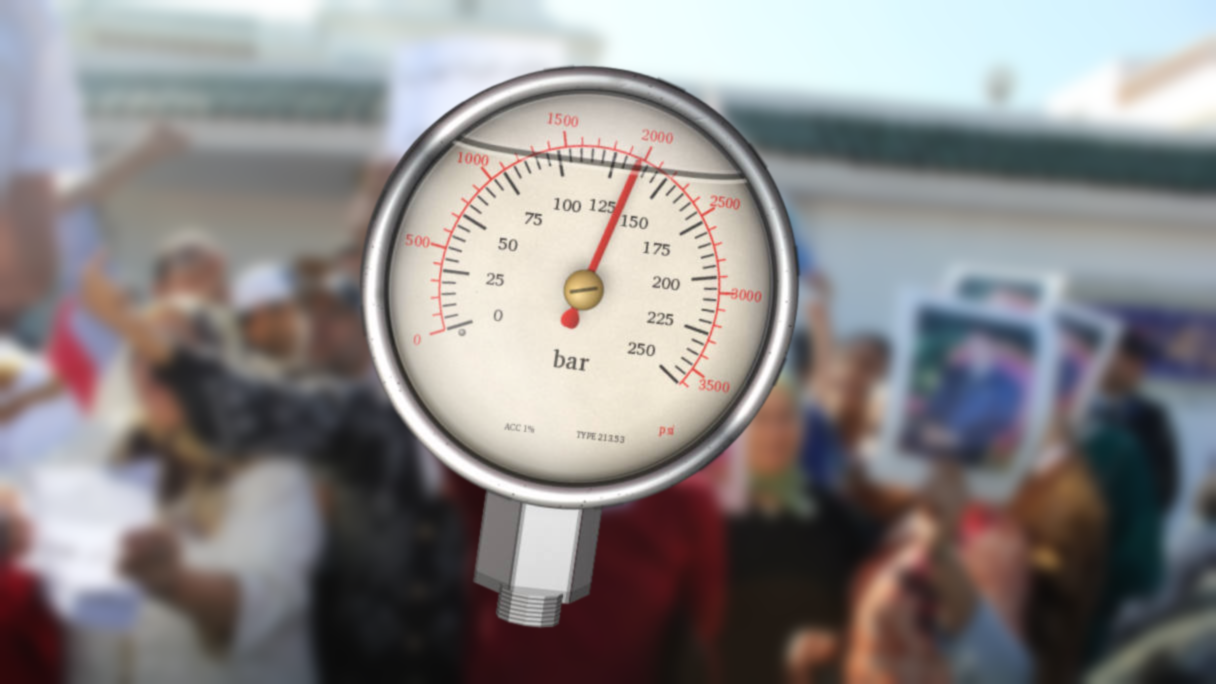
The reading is 135 (bar)
